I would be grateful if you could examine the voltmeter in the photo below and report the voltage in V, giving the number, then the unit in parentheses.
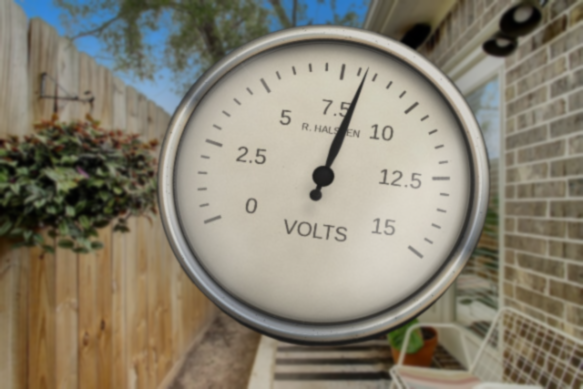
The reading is 8.25 (V)
